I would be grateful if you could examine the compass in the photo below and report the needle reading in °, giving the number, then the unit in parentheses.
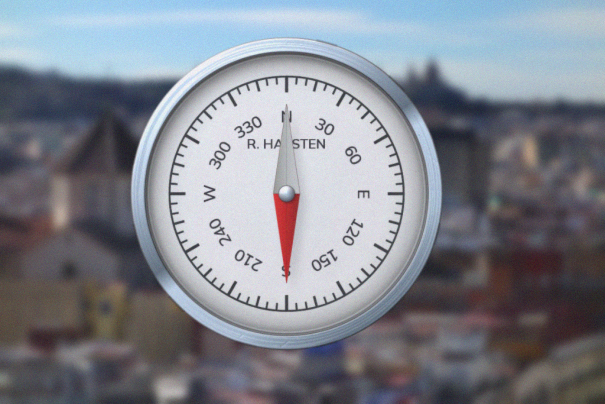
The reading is 180 (°)
